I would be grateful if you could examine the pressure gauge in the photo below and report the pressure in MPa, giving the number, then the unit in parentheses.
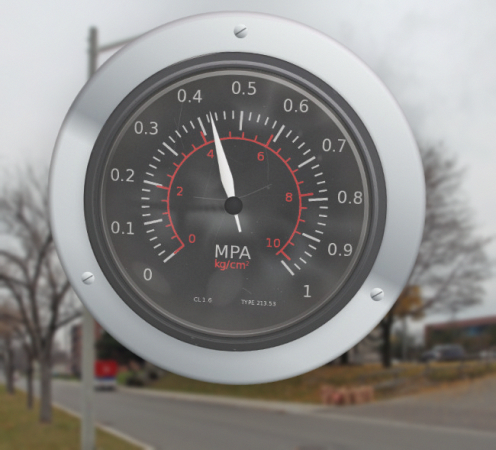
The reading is 0.43 (MPa)
